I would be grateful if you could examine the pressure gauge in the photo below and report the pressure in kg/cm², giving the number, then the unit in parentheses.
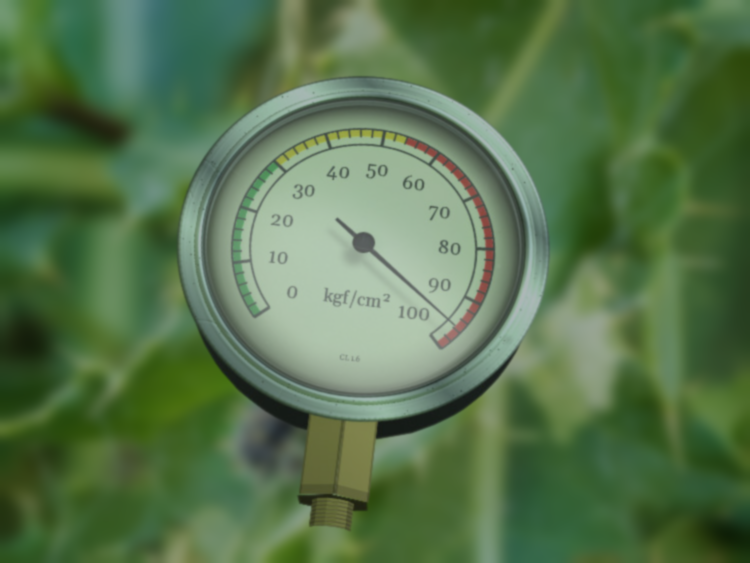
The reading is 96 (kg/cm²)
